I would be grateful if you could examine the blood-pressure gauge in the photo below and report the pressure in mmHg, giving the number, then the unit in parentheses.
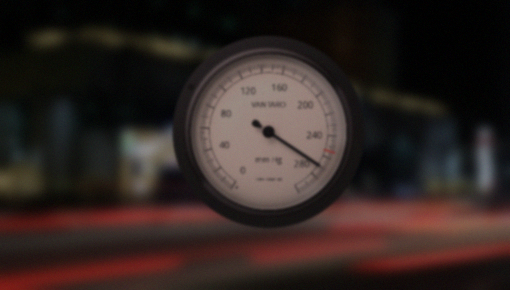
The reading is 270 (mmHg)
